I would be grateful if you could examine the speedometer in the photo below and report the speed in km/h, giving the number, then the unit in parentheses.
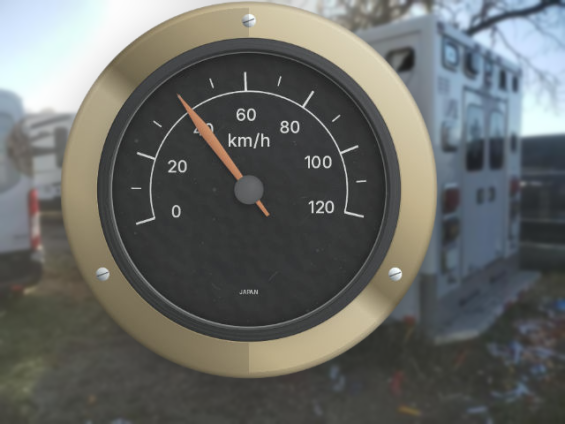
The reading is 40 (km/h)
